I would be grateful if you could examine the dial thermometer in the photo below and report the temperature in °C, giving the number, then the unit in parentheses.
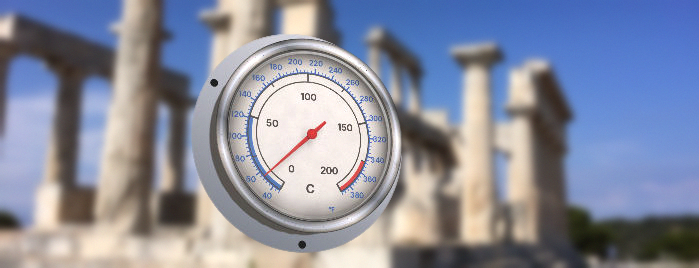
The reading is 12.5 (°C)
